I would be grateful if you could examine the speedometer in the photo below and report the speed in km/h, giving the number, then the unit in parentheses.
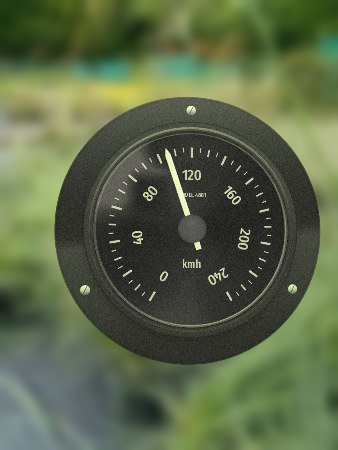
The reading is 105 (km/h)
